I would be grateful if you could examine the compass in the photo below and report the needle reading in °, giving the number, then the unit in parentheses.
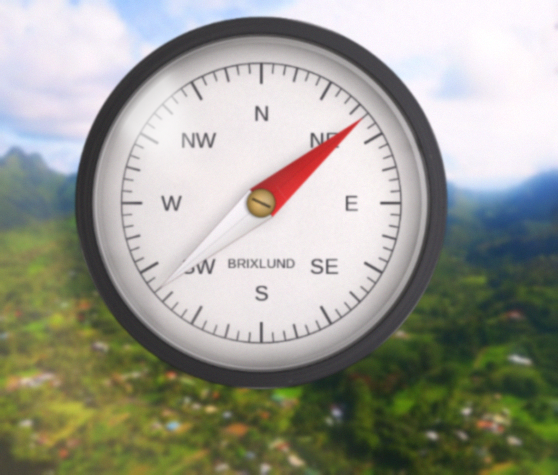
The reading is 50 (°)
